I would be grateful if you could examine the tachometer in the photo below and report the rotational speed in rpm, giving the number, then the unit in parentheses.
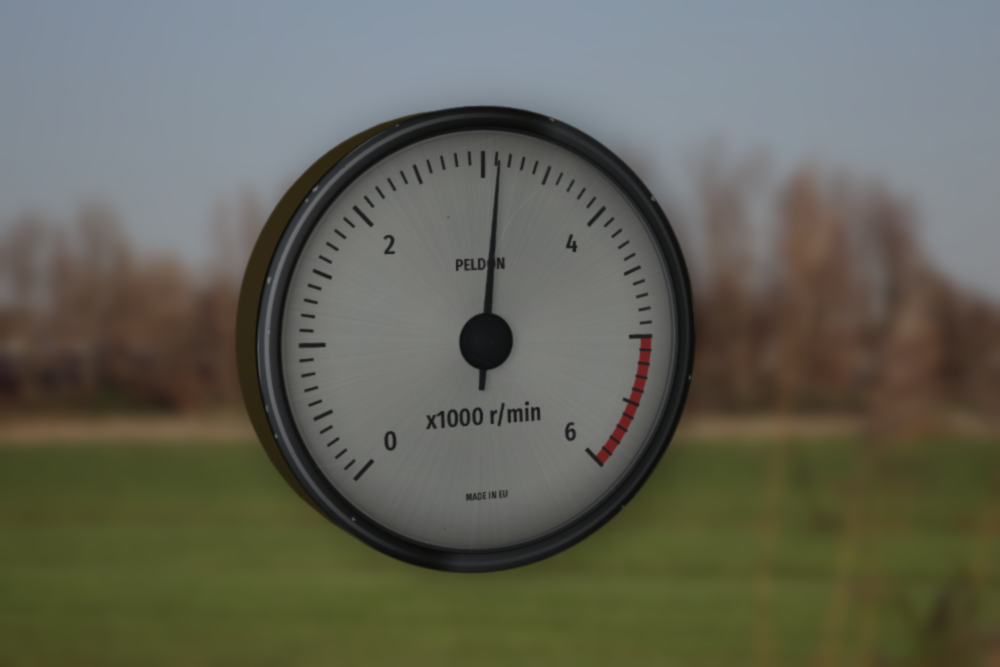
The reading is 3100 (rpm)
